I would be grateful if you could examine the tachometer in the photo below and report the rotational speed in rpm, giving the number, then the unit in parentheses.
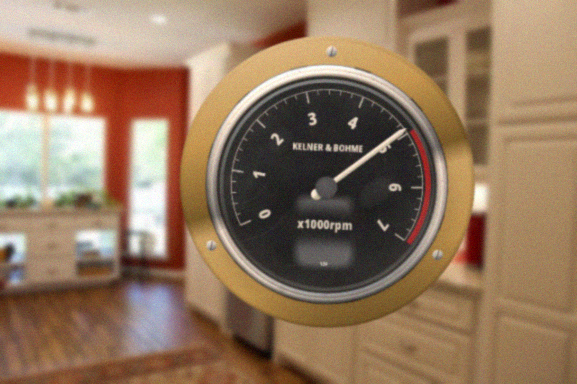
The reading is 4900 (rpm)
